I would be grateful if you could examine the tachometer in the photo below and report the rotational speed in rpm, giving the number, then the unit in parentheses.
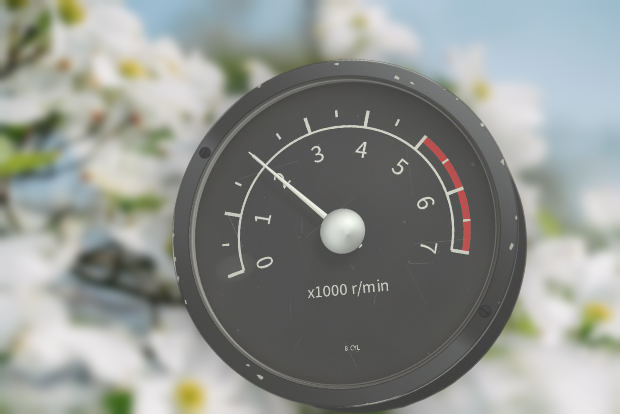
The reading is 2000 (rpm)
